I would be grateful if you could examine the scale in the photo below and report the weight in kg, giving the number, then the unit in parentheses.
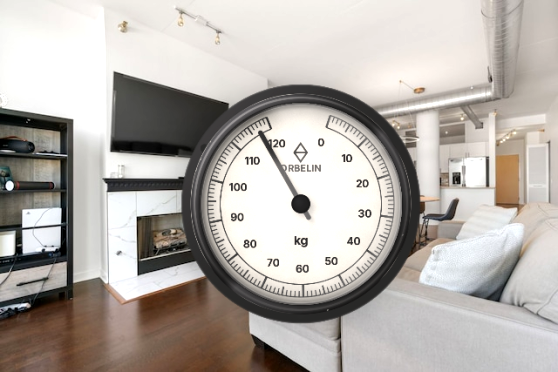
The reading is 117 (kg)
